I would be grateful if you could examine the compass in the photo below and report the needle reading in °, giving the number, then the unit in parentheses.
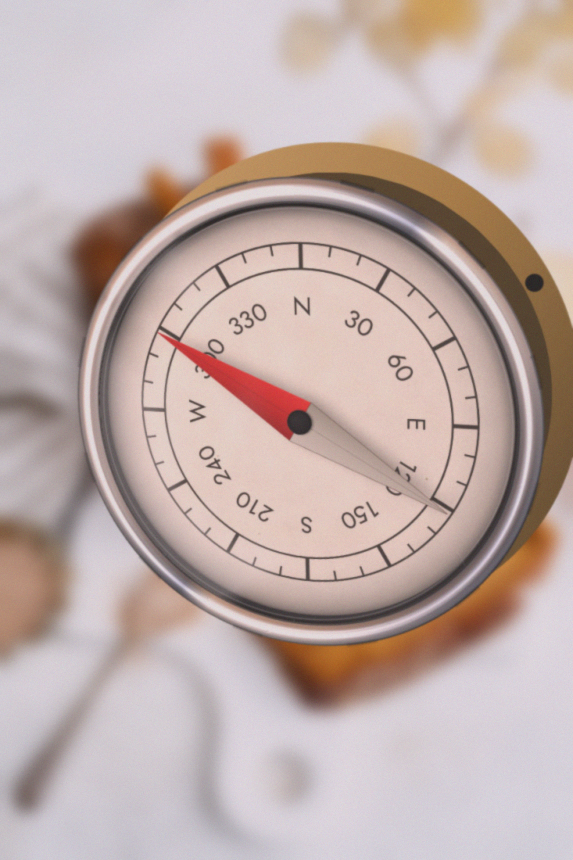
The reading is 300 (°)
